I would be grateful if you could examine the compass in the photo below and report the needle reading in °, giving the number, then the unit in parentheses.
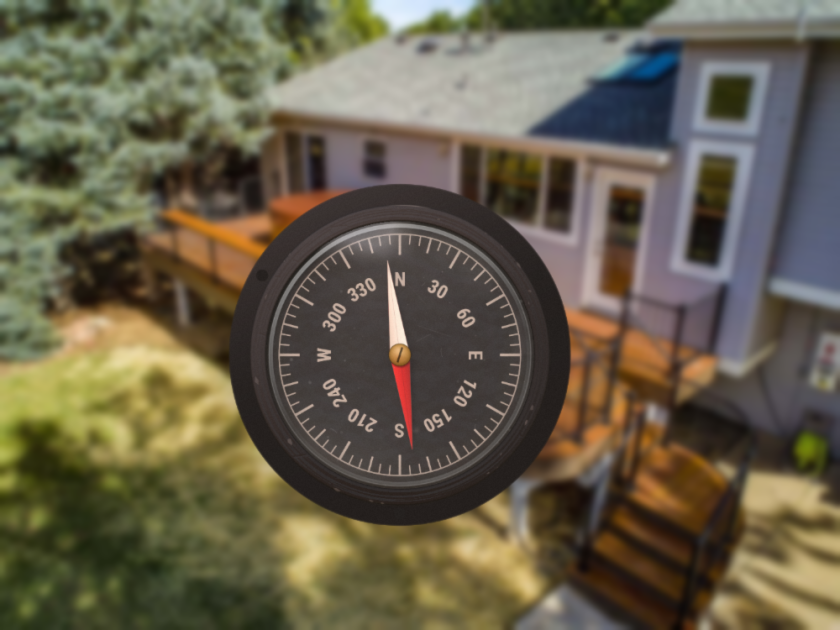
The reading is 172.5 (°)
